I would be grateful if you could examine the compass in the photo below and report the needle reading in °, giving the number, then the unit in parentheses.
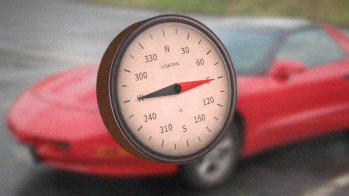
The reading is 90 (°)
